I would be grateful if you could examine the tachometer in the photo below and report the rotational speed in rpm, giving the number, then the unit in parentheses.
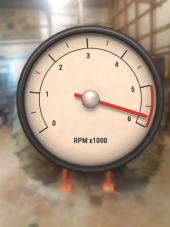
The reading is 5750 (rpm)
